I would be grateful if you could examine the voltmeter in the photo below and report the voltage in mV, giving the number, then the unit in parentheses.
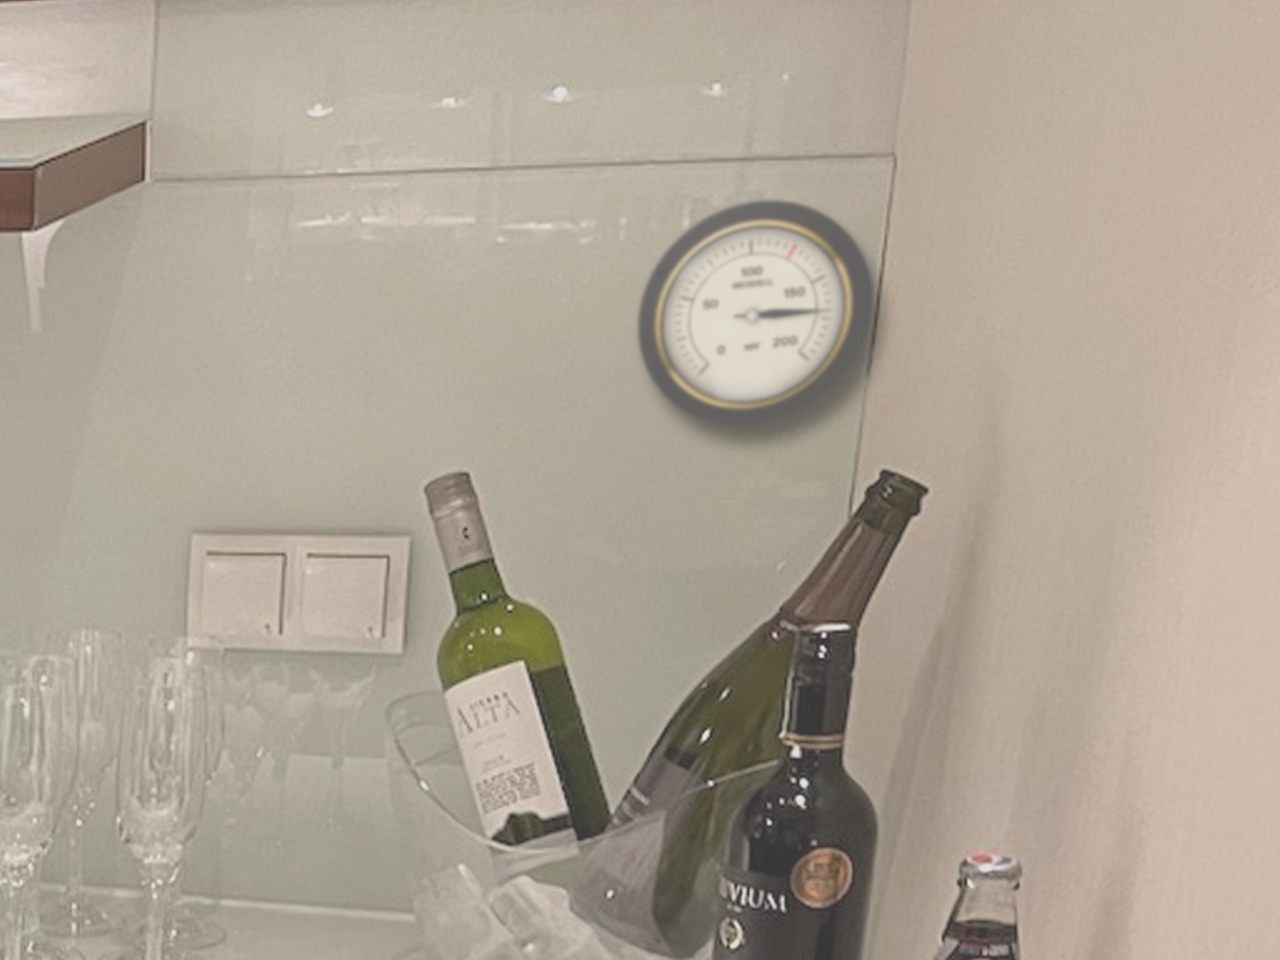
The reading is 170 (mV)
